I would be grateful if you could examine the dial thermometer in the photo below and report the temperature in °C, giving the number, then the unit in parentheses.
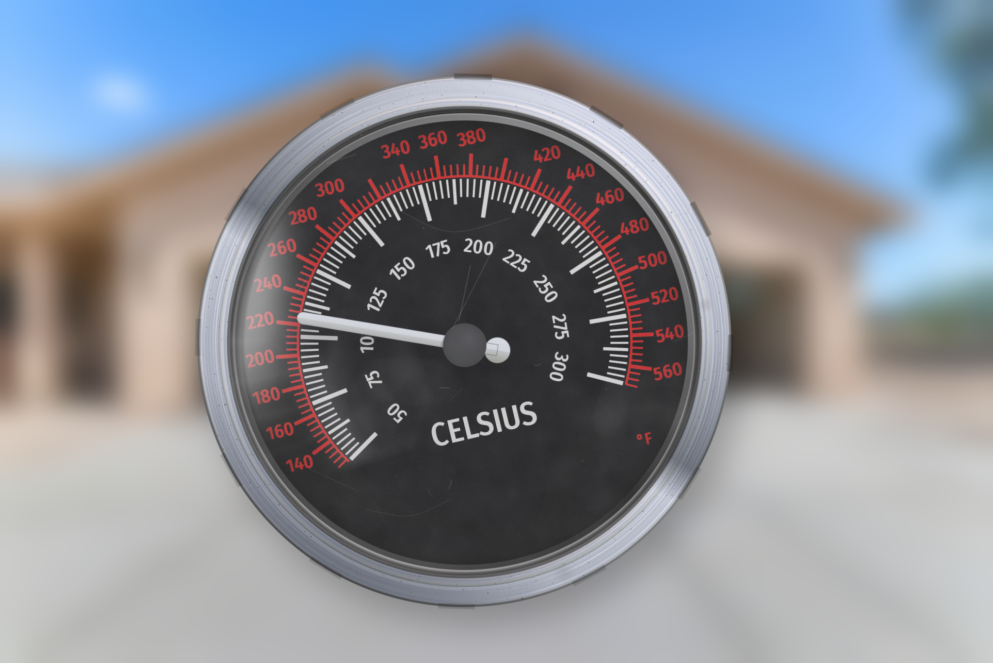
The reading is 107.5 (°C)
